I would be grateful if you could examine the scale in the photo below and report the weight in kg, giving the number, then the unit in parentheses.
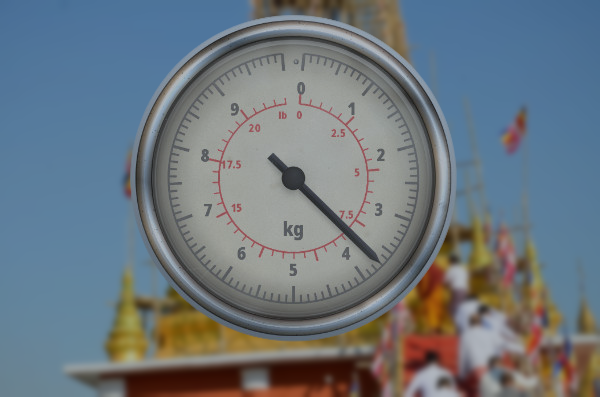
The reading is 3.7 (kg)
